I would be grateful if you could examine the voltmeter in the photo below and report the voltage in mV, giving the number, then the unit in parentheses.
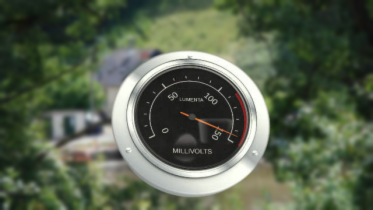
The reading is 145 (mV)
